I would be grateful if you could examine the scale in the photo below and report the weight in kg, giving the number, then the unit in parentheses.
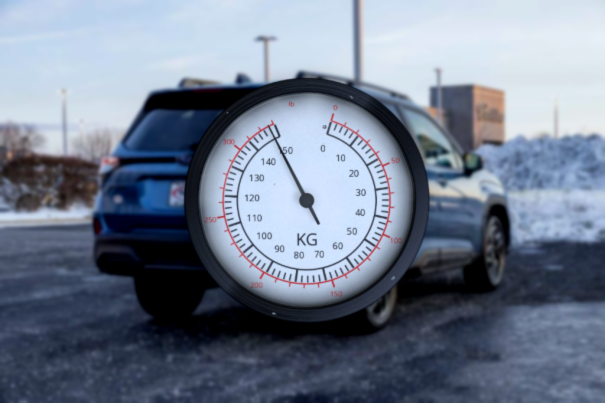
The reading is 148 (kg)
